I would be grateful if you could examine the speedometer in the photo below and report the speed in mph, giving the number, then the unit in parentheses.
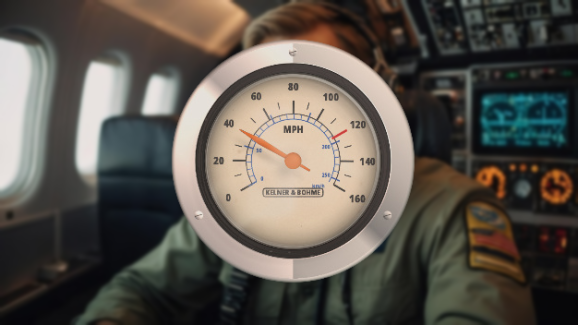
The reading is 40 (mph)
